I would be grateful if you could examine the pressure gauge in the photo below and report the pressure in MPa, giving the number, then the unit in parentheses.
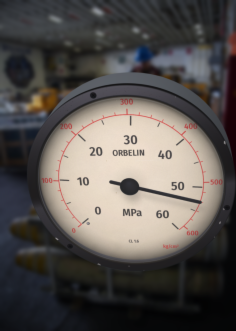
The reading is 52.5 (MPa)
